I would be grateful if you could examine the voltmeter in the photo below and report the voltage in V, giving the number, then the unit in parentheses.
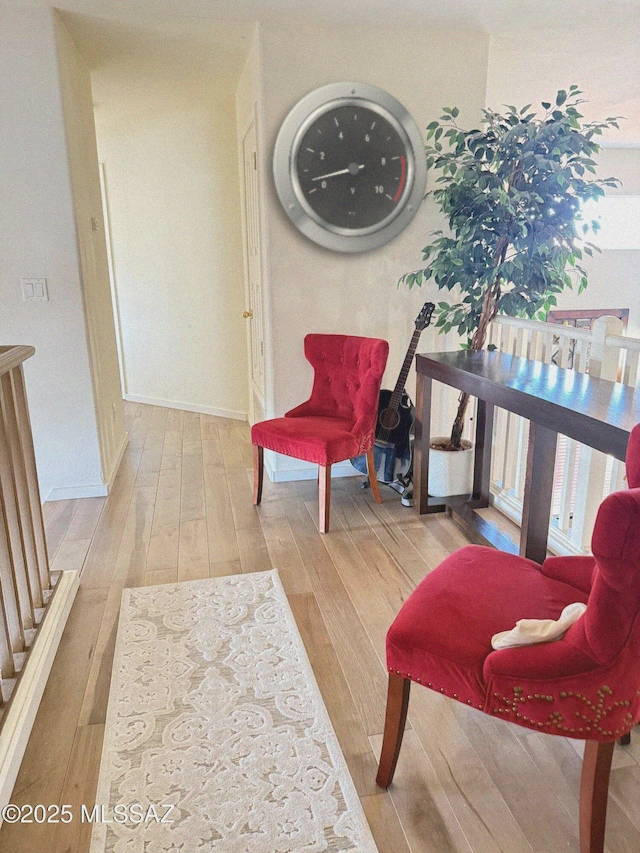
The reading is 0.5 (V)
